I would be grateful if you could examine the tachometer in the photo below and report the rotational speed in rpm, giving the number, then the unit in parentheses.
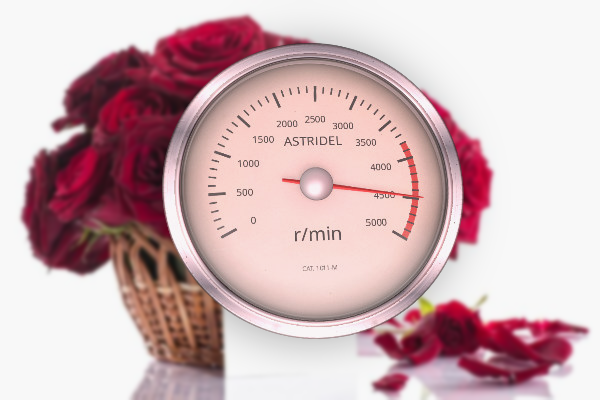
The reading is 4500 (rpm)
